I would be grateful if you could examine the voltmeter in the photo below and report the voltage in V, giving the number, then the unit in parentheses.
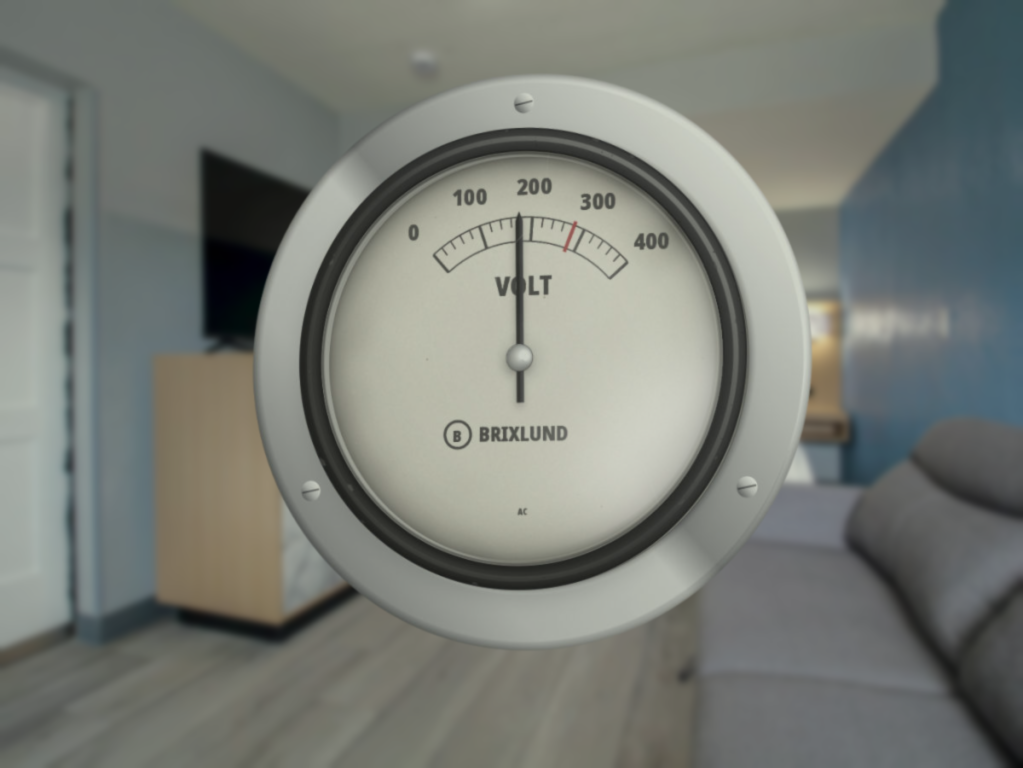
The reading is 180 (V)
